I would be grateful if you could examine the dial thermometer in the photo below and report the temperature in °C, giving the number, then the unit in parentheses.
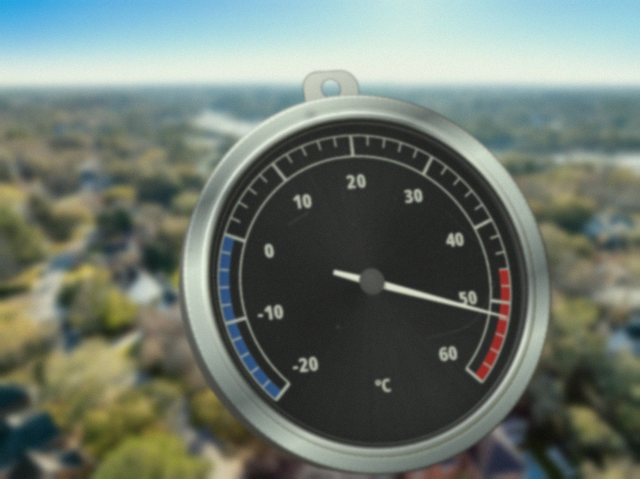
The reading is 52 (°C)
